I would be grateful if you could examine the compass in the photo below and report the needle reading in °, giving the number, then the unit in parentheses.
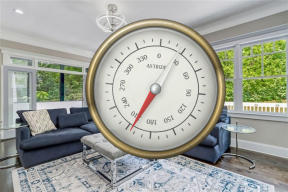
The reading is 205 (°)
